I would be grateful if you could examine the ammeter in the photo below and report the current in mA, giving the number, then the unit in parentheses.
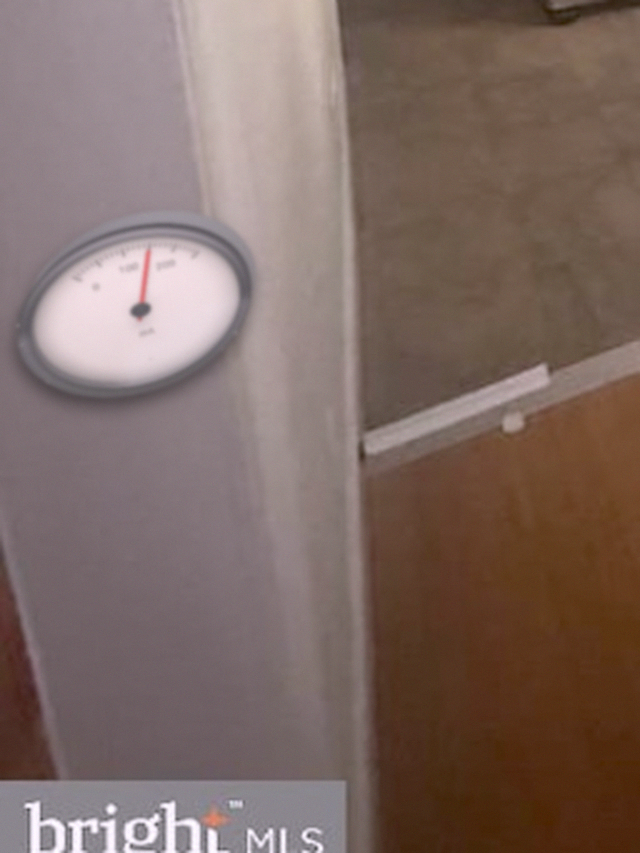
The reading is 150 (mA)
